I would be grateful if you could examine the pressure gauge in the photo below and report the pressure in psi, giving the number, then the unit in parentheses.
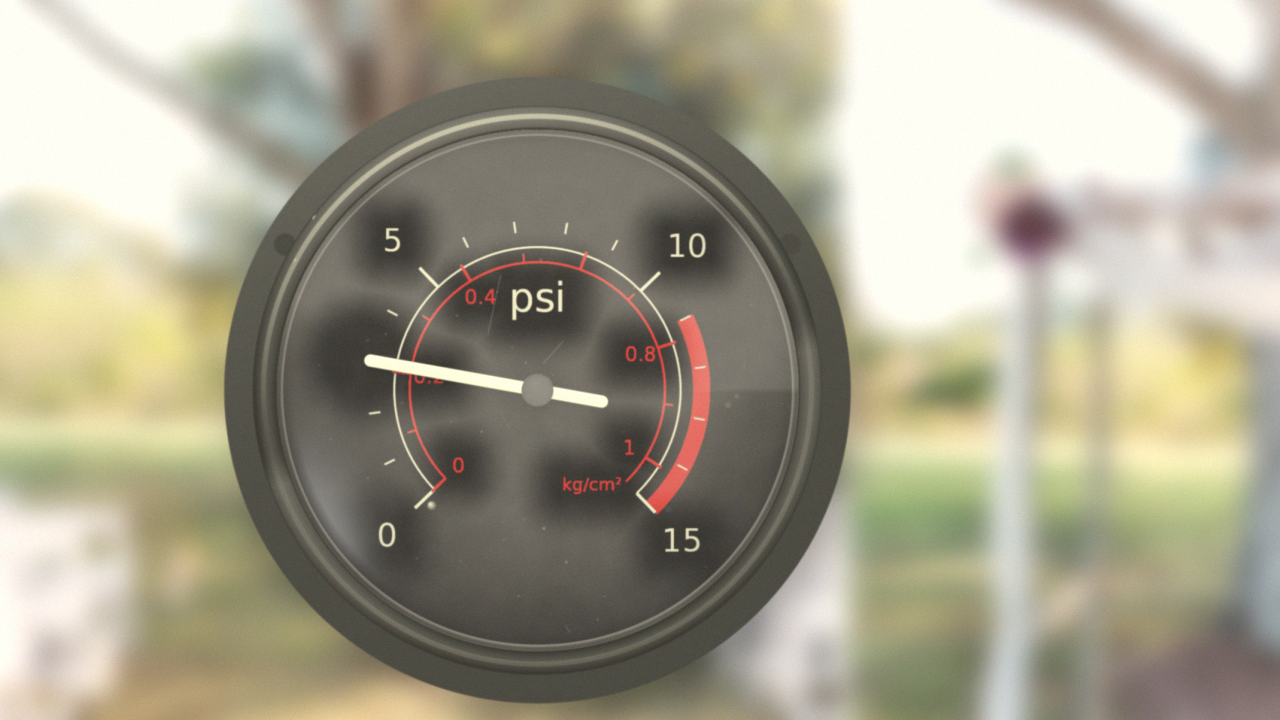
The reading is 3 (psi)
